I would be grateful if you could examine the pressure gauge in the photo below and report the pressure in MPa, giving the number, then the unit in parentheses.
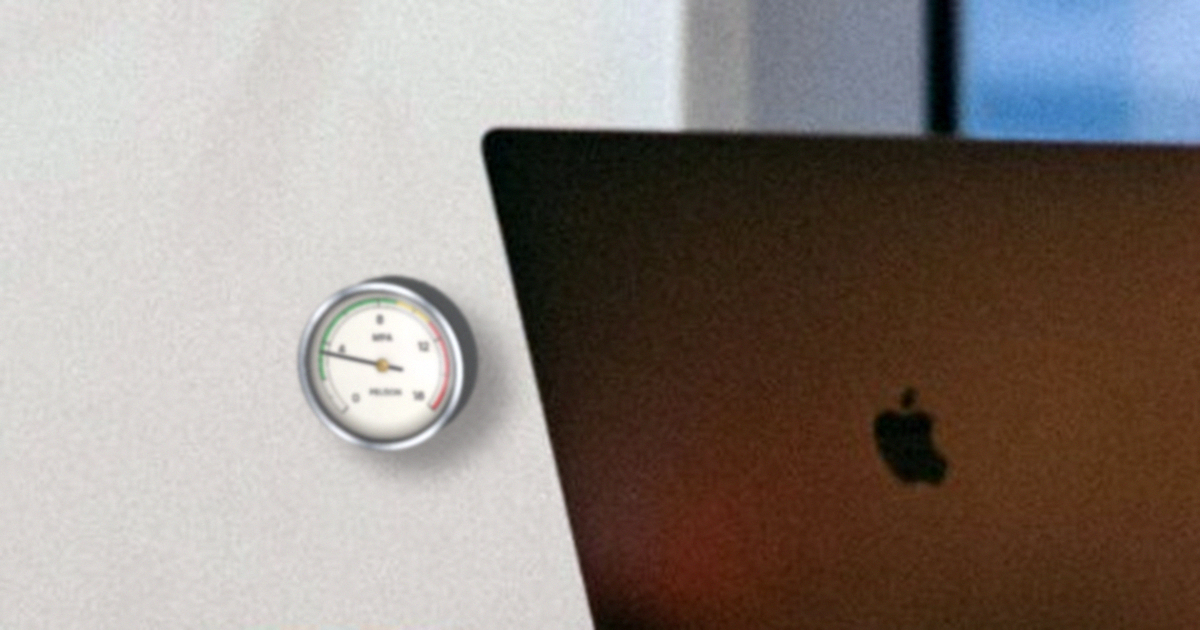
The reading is 3.5 (MPa)
